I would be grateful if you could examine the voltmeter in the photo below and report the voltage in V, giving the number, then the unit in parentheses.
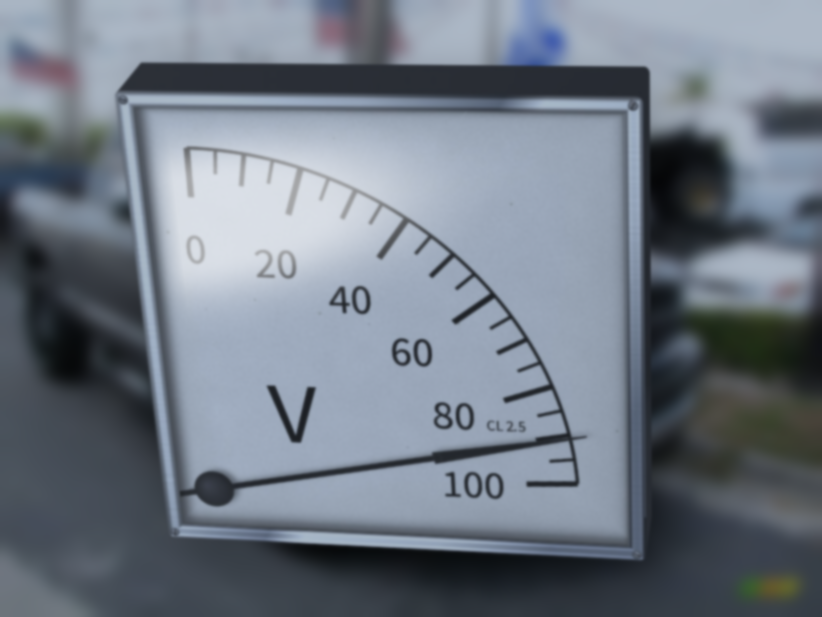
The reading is 90 (V)
